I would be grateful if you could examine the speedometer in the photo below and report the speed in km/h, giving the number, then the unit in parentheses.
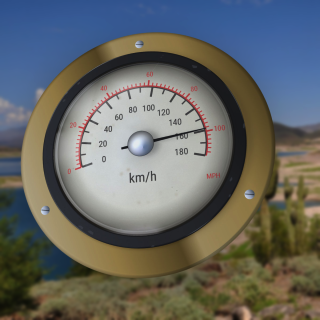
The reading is 160 (km/h)
